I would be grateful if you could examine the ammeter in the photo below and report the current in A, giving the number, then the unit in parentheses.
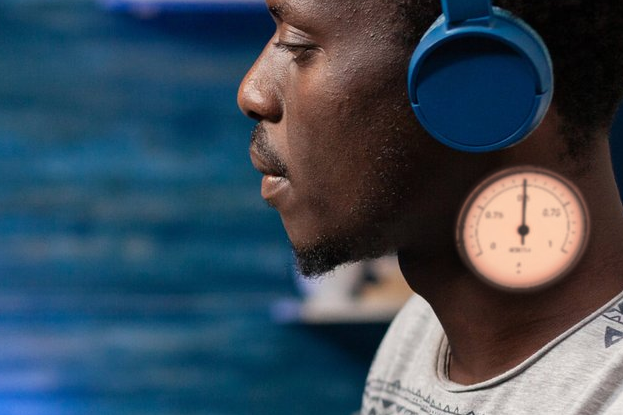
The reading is 0.5 (A)
